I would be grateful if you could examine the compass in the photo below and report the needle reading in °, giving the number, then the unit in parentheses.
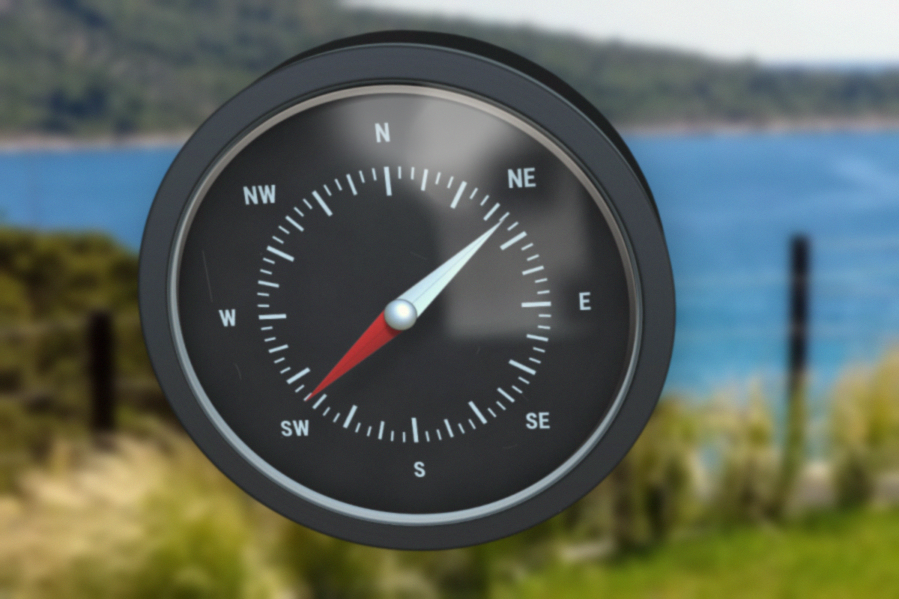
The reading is 230 (°)
